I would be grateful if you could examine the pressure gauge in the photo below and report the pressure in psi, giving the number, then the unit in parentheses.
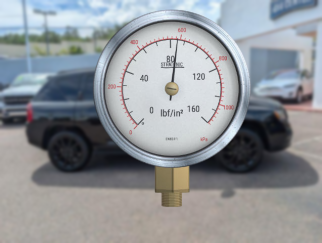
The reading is 85 (psi)
